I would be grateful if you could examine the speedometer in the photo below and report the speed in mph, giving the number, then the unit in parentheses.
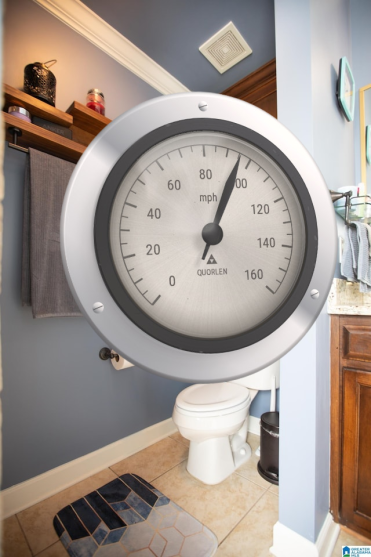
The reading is 95 (mph)
